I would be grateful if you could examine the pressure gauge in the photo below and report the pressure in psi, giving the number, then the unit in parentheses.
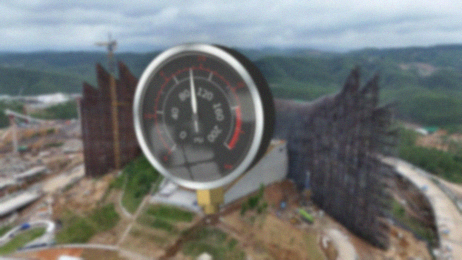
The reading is 100 (psi)
